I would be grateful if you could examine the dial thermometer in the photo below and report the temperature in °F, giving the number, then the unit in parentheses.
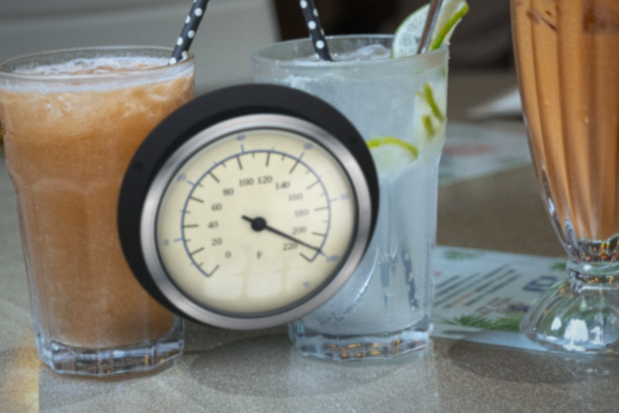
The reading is 210 (°F)
